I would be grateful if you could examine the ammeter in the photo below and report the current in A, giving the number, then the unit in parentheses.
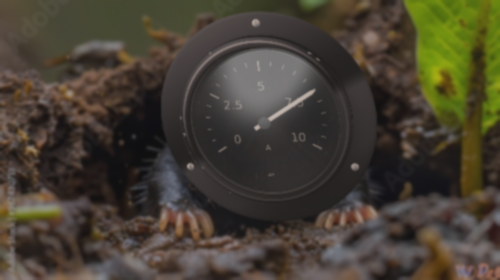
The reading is 7.5 (A)
